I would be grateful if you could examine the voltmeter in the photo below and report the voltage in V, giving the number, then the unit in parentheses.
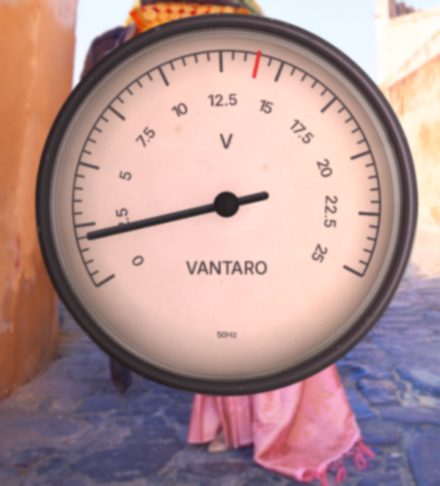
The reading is 2 (V)
